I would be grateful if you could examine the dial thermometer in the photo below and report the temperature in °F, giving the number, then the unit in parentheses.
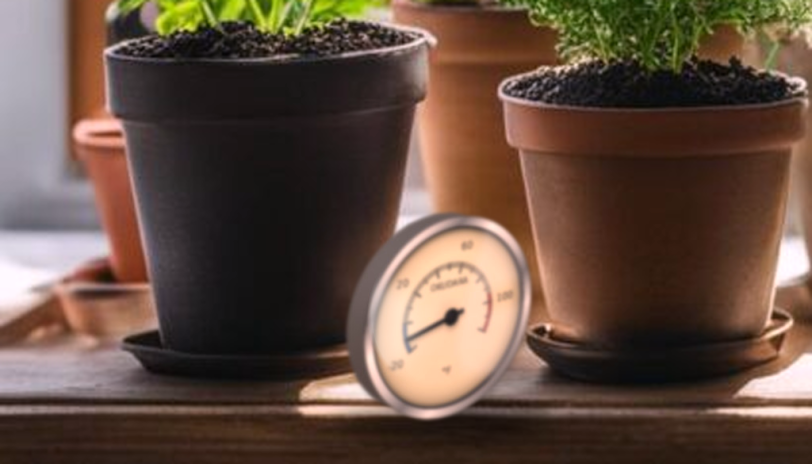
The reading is -10 (°F)
